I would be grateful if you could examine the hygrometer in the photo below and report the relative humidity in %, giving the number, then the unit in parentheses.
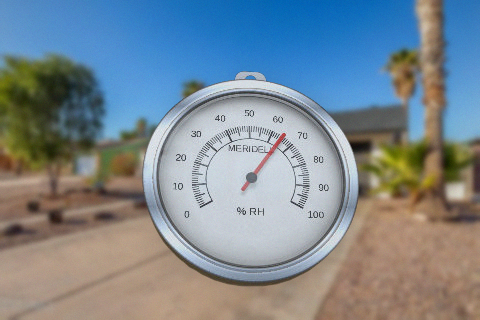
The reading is 65 (%)
